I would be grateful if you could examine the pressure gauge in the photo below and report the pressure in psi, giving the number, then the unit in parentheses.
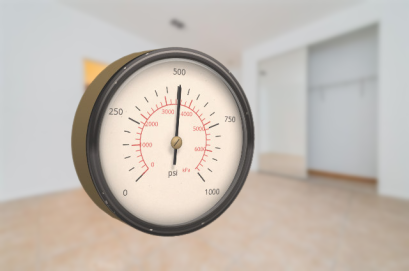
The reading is 500 (psi)
